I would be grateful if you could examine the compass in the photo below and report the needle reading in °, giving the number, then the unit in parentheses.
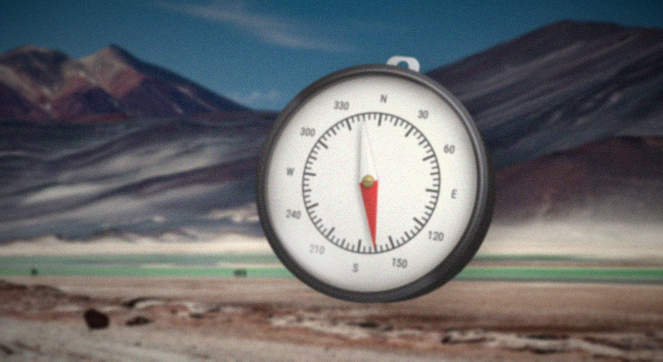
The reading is 165 (°)
